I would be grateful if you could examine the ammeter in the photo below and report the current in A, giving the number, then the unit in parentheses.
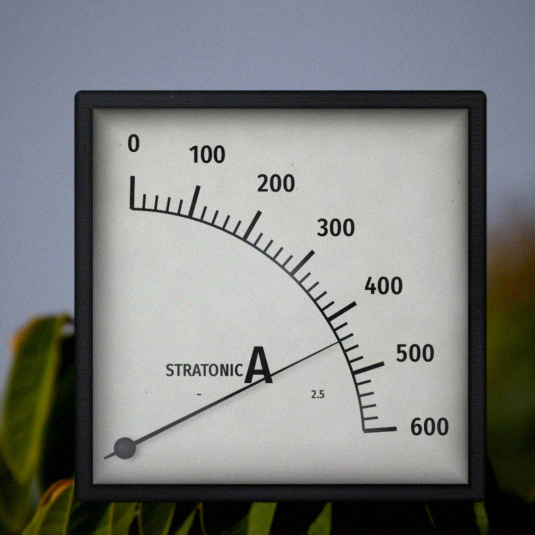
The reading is 440 (A)
